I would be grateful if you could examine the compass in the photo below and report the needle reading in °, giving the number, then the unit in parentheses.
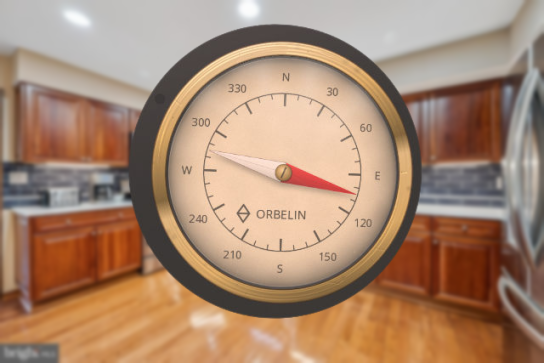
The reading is 105 (°)
